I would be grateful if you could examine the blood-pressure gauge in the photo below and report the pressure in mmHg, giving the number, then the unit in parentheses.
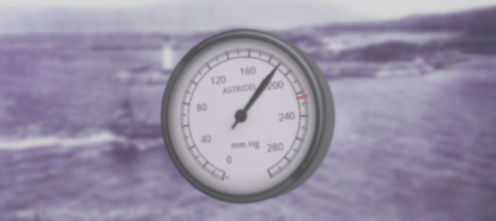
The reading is 190 (mmHg)
